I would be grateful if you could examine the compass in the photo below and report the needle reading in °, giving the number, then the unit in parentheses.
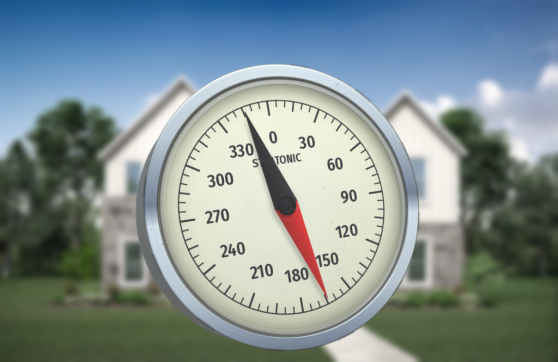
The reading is 165 (°)
